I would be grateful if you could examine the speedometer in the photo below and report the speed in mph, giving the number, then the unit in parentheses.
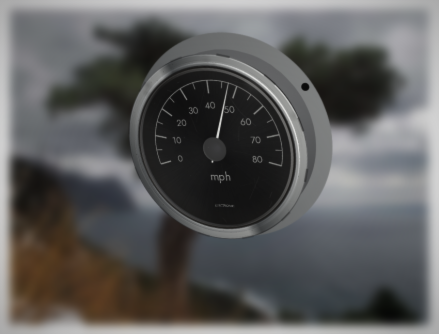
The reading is 47.5 (mph)
